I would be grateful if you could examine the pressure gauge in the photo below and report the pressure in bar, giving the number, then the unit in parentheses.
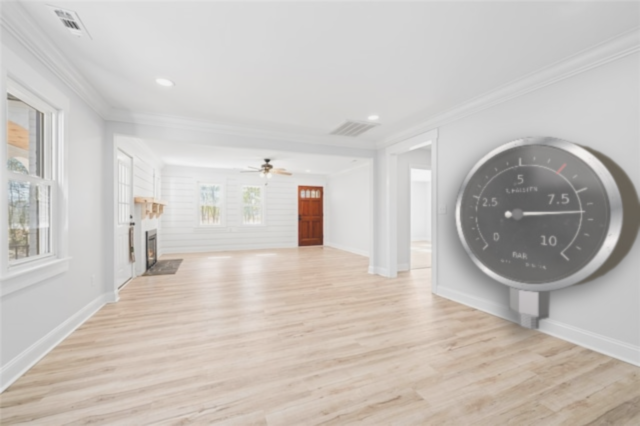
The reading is 8.25 (bar)
